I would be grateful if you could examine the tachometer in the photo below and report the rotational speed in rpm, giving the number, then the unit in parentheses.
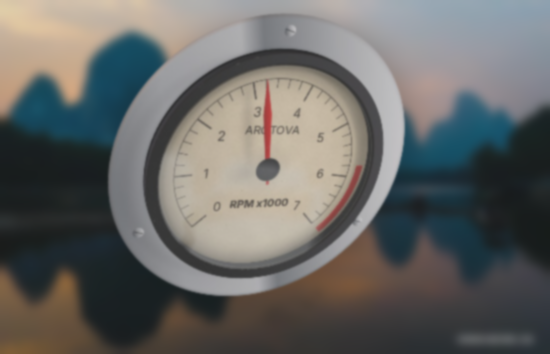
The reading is 3200 (rpm)
